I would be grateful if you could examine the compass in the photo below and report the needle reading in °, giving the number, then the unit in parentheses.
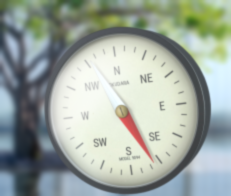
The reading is 155 (°)
